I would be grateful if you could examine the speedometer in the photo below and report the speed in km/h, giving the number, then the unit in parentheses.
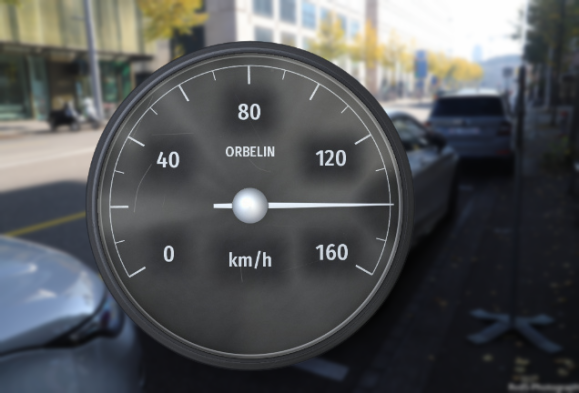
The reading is 140 (km/h)
